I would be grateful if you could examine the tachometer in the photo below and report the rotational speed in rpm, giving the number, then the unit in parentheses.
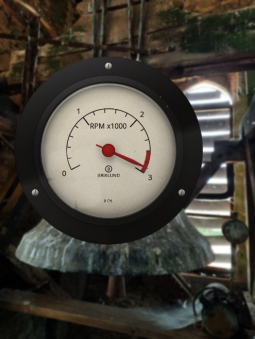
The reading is 2900 (rpm)
